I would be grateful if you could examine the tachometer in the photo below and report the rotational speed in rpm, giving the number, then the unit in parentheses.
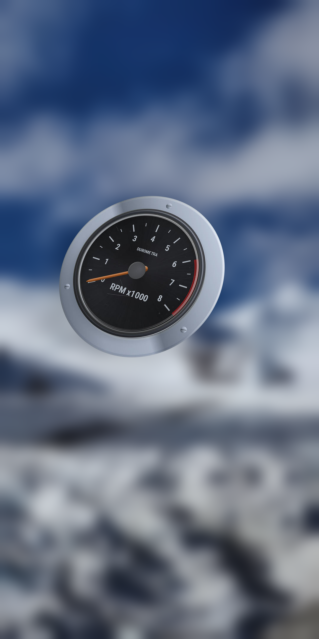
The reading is 0 (rpm)
